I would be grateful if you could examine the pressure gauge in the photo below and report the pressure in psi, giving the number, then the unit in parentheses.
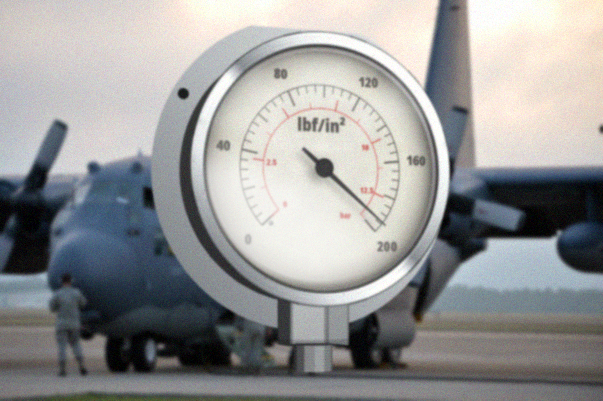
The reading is 195 (psi)
